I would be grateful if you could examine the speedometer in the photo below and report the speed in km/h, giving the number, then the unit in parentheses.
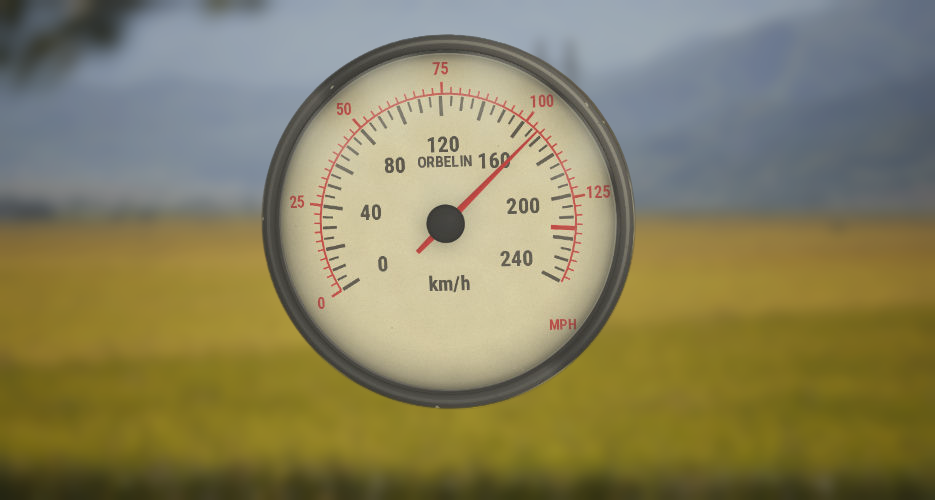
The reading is 167.5 (km/h)
